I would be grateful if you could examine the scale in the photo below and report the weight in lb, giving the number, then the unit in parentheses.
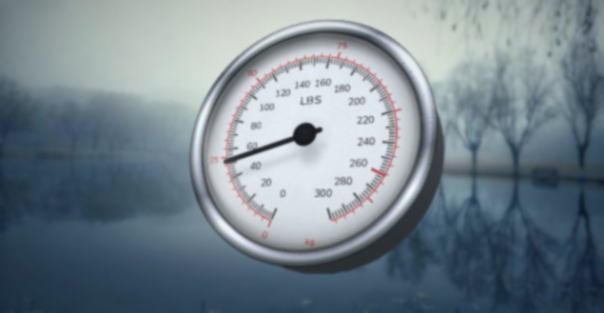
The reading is 50 (lb)
